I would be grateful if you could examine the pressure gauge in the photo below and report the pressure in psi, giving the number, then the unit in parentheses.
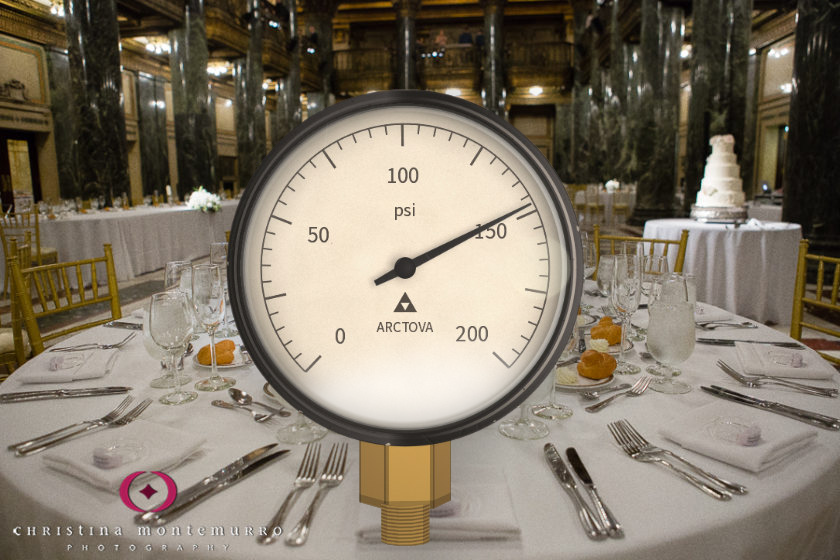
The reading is 147.5 (psi)
